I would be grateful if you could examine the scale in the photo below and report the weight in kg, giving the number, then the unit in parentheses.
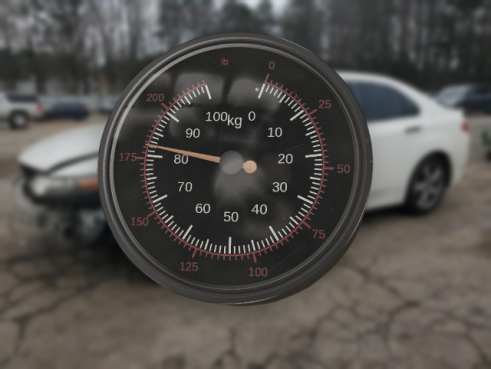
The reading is 82 (kg)
